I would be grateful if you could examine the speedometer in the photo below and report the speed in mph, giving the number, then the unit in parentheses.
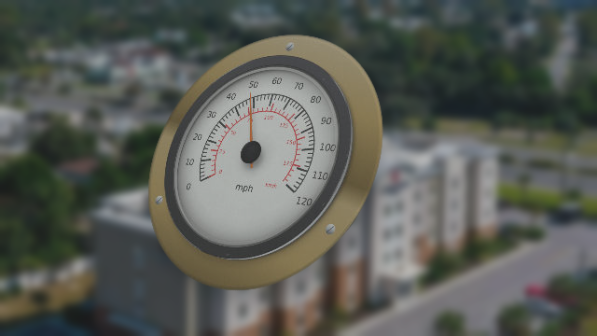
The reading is 50 (mph)
